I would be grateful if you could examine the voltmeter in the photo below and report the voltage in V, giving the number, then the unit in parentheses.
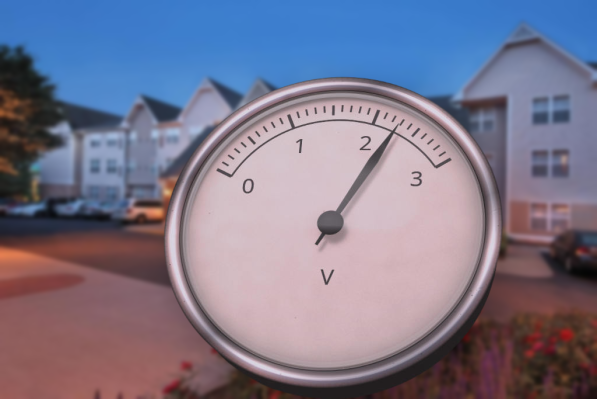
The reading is 2.3 (V)
